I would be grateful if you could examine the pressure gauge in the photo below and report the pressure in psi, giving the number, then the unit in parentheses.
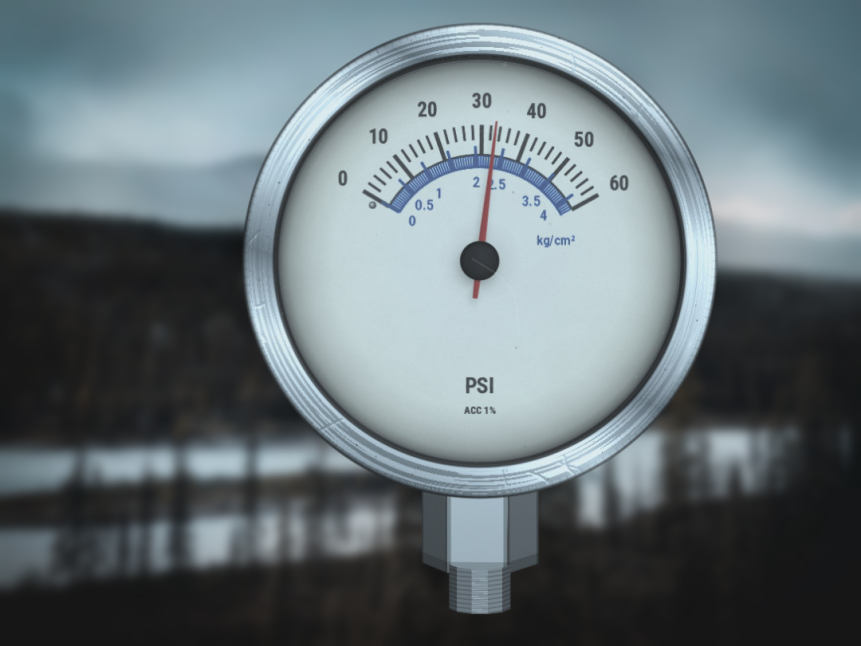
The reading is 33 (psi)
